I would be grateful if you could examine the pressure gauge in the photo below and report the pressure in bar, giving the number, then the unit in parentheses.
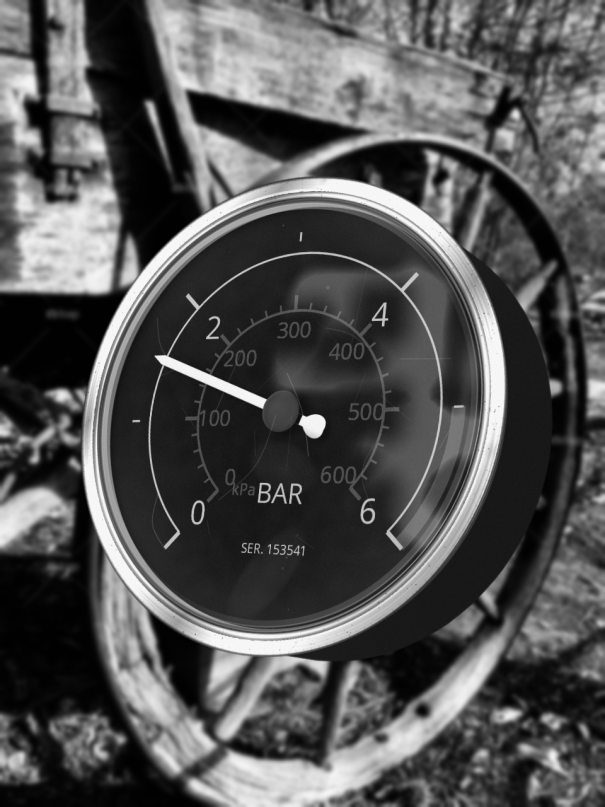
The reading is 1.5 (bar)
